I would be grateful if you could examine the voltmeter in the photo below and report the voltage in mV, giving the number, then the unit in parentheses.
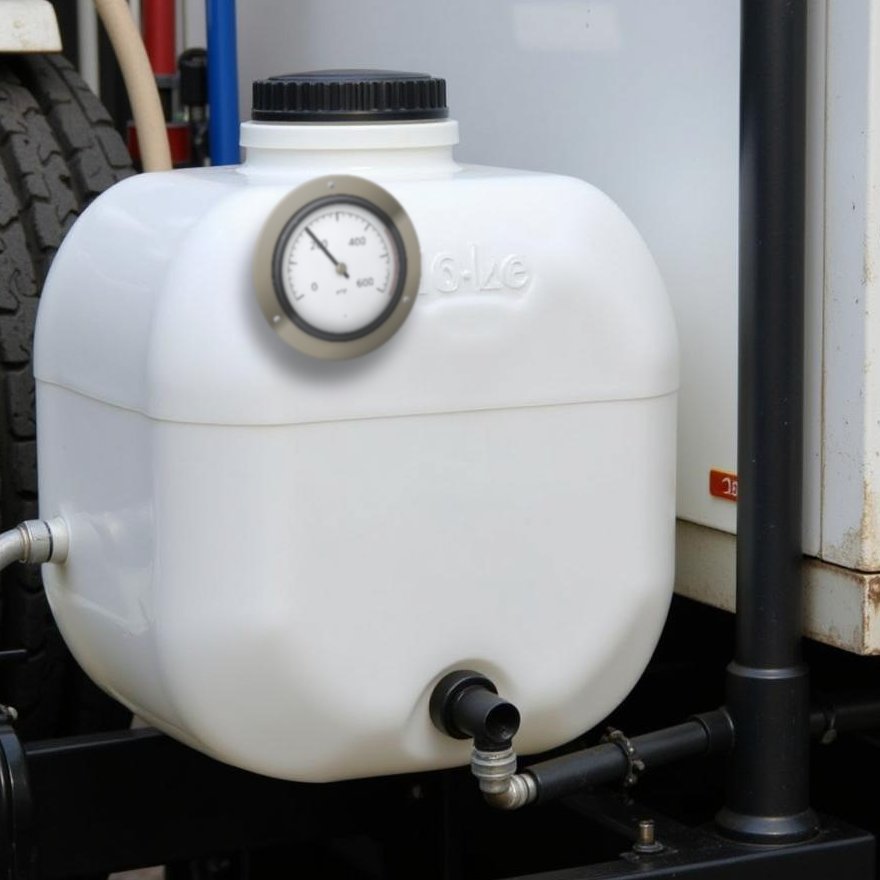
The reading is 200 (mV)
